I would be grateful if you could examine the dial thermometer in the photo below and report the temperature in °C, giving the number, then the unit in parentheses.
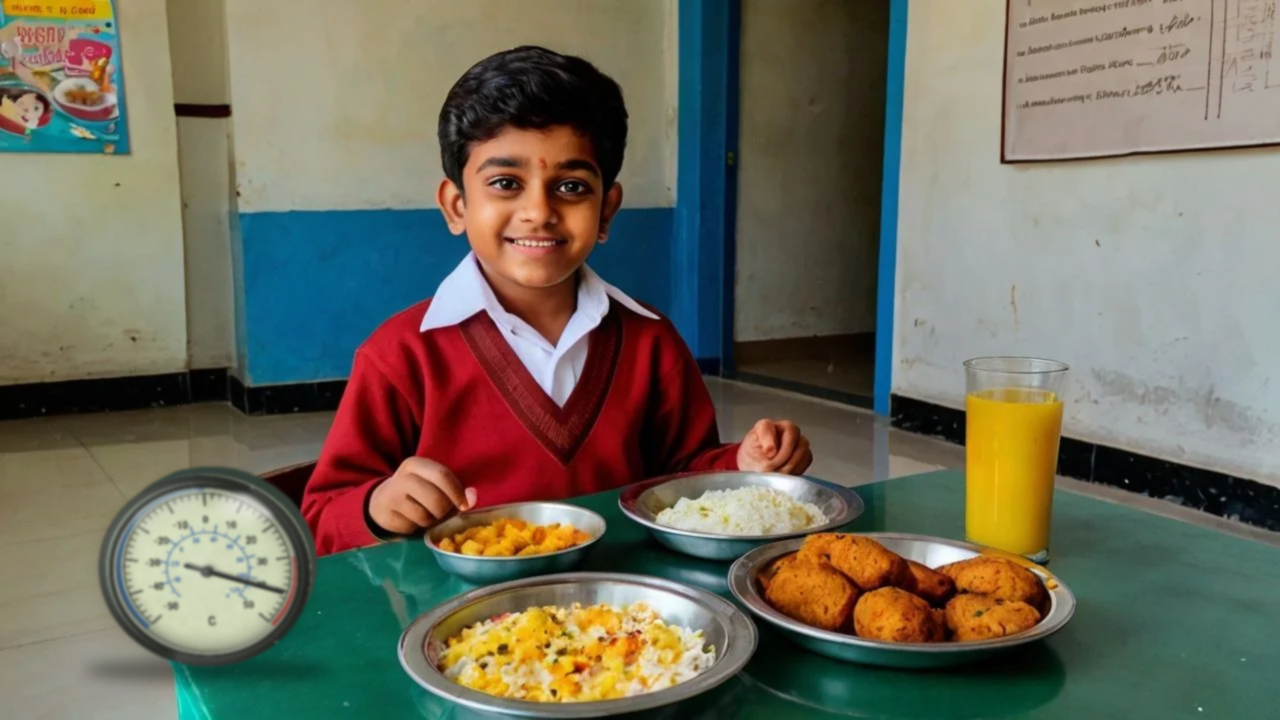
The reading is 40 (°C)
